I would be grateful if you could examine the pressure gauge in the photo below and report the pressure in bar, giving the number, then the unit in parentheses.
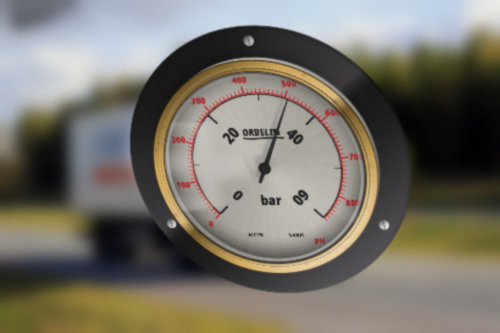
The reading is 35 (bar)
